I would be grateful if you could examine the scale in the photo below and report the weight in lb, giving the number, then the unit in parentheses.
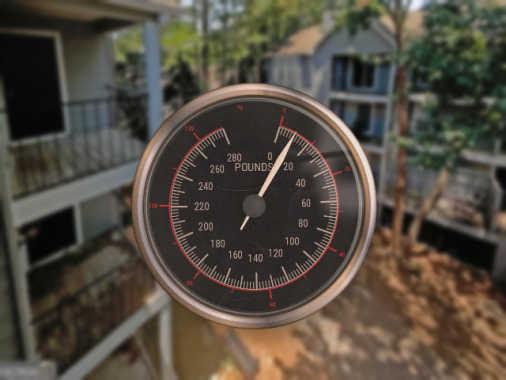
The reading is 10 (lb)
